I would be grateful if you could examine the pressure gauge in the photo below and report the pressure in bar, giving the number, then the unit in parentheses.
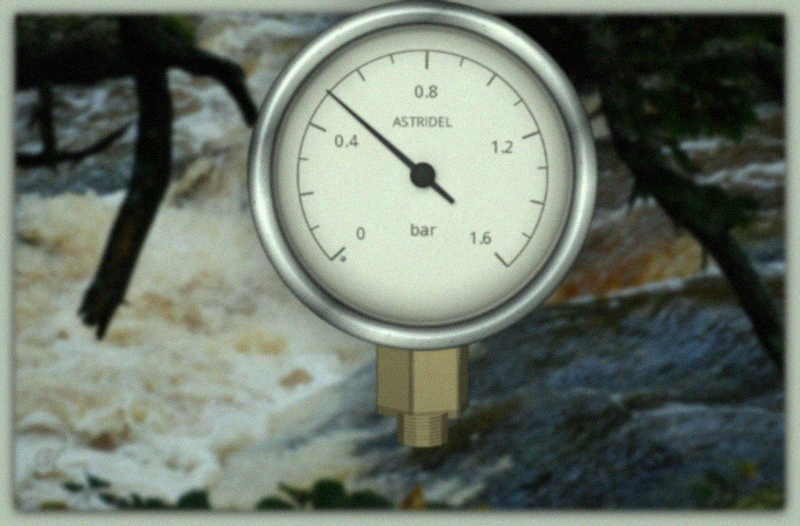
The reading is 0.5 (bar)
